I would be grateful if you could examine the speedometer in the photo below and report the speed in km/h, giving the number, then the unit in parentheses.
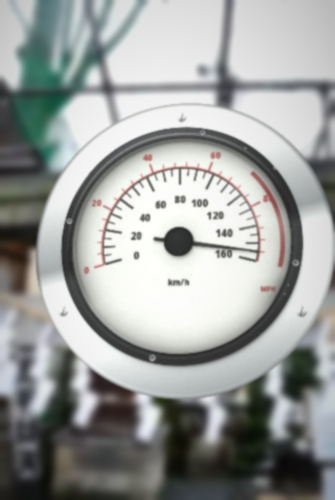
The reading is 155 (km/h)
